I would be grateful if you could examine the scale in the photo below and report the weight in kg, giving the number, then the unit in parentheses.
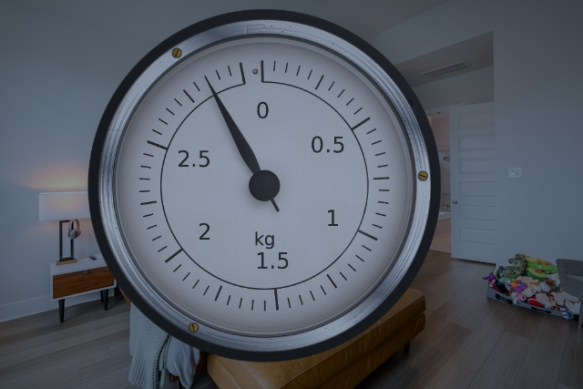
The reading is 2.85 (kg)
